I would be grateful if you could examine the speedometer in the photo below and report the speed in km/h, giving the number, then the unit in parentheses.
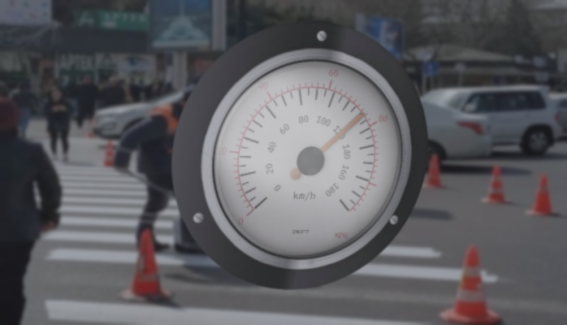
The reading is 120 (km/h)
